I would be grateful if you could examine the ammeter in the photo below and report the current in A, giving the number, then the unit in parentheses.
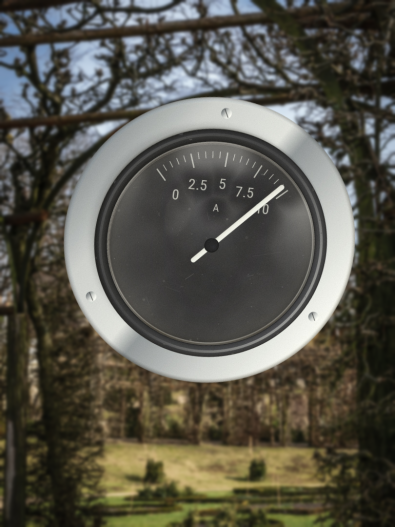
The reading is 9.5 (A)
